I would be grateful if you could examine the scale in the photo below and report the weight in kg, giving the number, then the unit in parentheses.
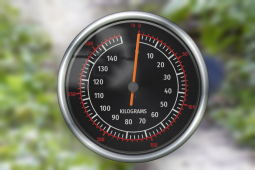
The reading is 0 (kg)
